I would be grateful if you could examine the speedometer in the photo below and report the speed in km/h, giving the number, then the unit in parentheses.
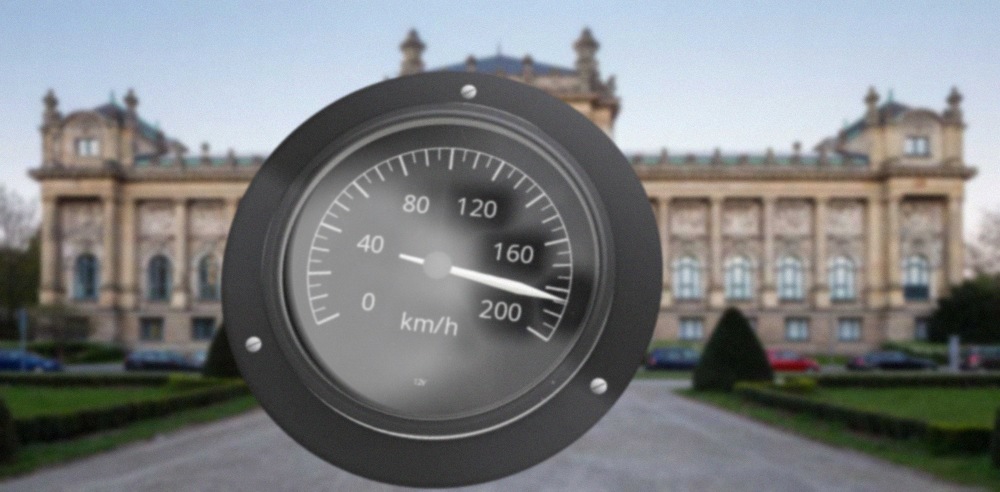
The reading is 185 (km/h)
